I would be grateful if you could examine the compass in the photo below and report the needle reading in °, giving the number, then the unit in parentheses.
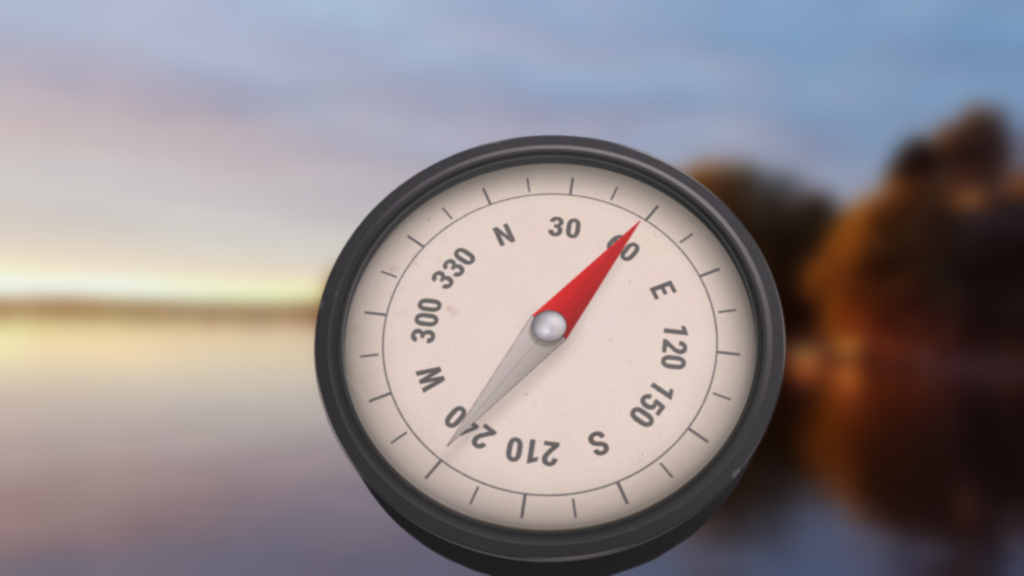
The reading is 60 (°)
